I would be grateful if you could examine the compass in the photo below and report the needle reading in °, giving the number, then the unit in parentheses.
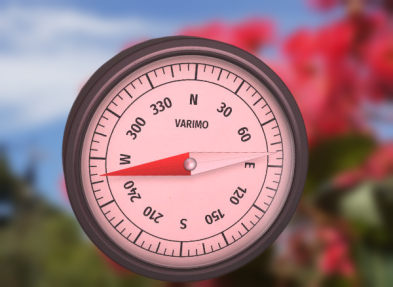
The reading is 260 (°)
